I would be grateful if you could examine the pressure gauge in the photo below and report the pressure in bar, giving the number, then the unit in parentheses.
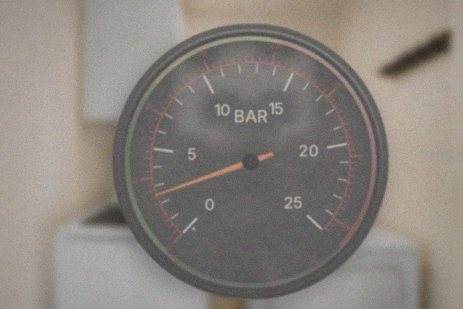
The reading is 2.5 (bar)
